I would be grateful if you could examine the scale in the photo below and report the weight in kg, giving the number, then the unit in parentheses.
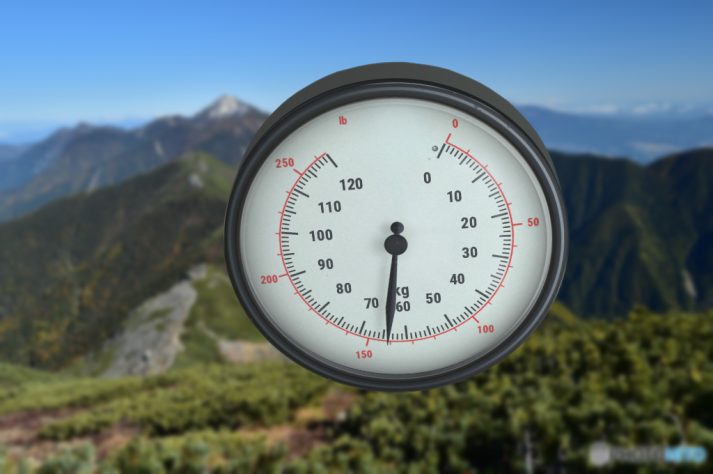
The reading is 64 (kg)
